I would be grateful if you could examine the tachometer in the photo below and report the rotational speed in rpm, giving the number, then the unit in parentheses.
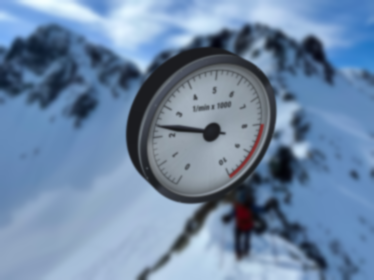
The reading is 2400 (rpm)
